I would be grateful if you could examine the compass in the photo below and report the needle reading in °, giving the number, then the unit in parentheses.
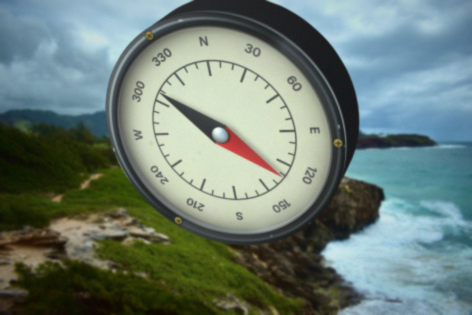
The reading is 130 (°)
